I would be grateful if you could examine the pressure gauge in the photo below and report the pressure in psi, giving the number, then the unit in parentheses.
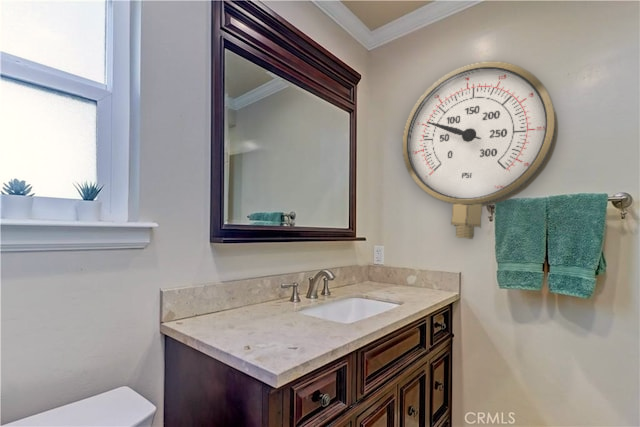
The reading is 75 (psi)
